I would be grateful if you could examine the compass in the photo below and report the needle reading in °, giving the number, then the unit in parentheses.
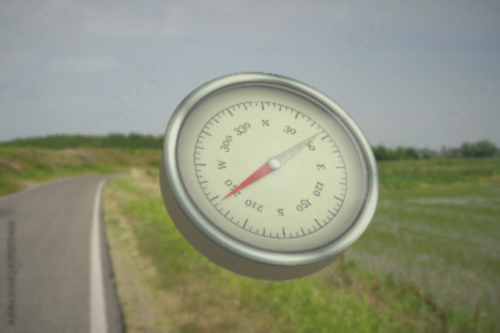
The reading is 235 (°)
